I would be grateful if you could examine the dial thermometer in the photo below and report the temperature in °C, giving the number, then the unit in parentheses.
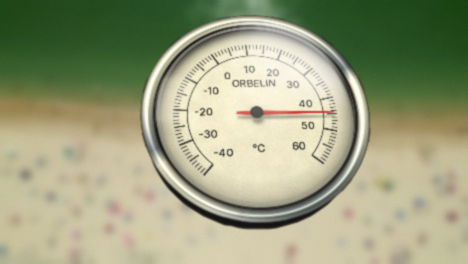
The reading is 45 (°C)
